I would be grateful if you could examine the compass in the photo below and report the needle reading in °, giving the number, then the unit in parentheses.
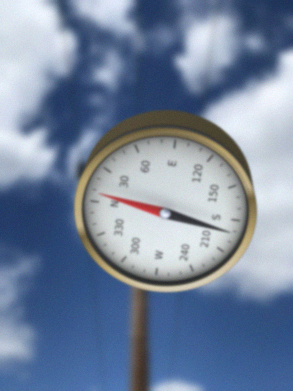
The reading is 10 (°)
